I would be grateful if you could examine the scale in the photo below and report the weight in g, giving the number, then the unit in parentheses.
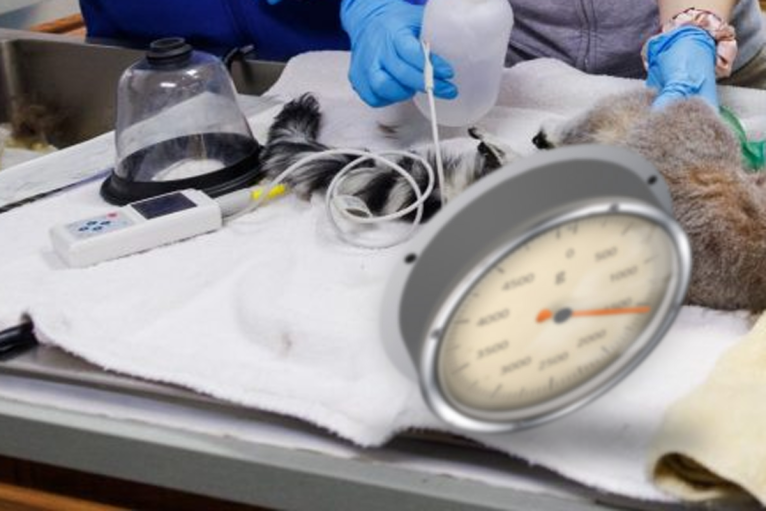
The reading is 1500 (g)
